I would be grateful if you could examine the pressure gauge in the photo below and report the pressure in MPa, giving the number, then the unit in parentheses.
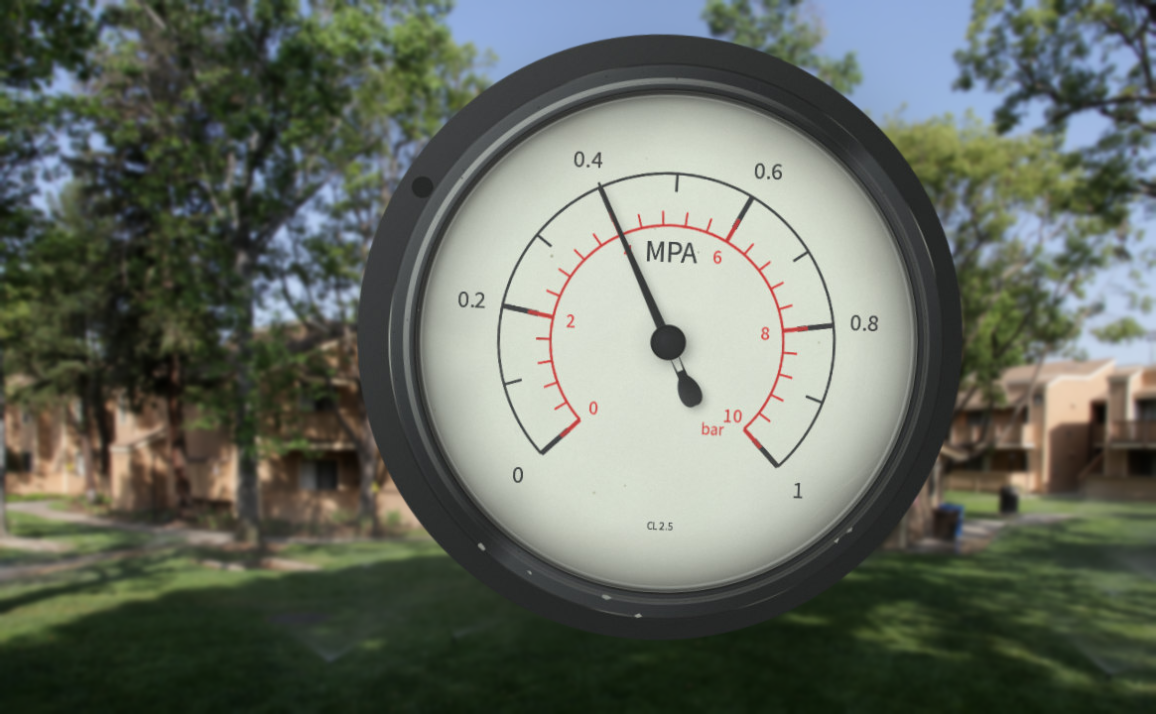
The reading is 0.4 (MPa)
